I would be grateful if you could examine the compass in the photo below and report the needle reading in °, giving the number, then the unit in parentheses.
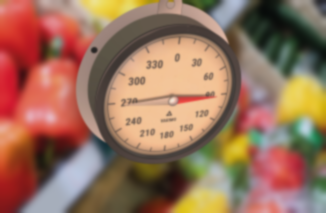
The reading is 90 (°)
